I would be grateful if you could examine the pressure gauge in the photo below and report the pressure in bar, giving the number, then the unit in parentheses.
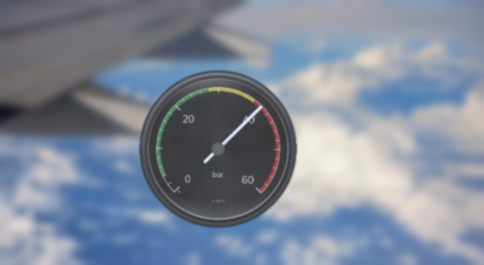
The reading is 40 (bar)
